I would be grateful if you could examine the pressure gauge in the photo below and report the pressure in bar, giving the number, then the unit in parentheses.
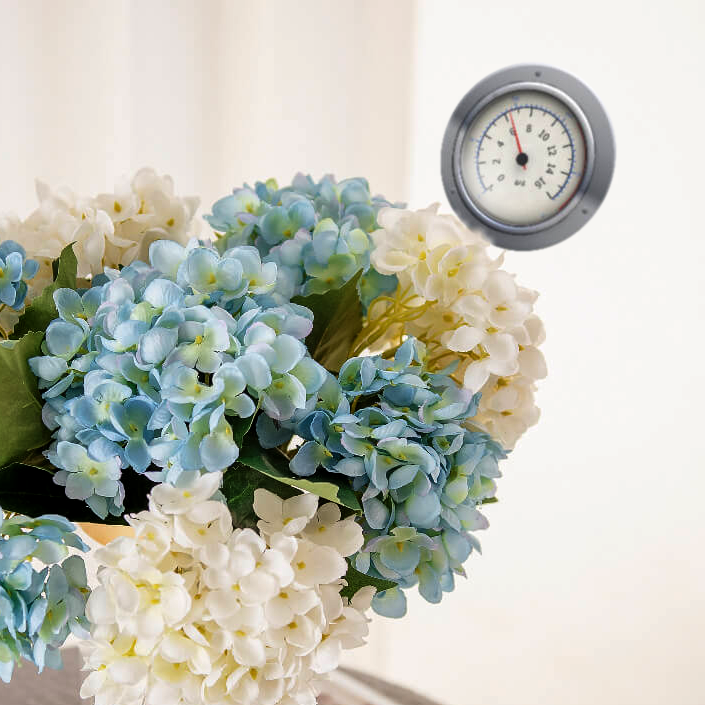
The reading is 6.5 (bar)
